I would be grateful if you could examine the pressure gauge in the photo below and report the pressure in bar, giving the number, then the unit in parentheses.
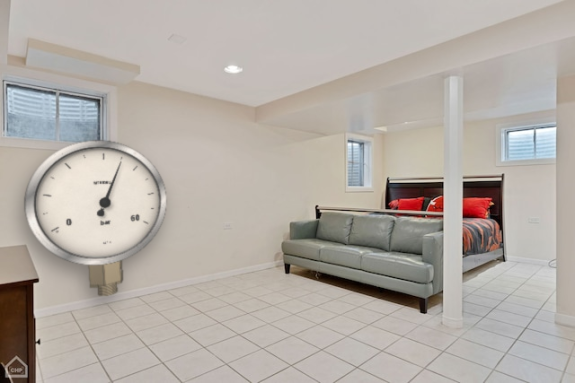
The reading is 35 (bar)
